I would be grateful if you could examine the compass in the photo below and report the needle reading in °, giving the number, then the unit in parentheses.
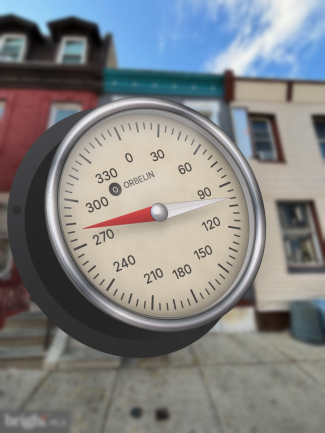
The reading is 280 (°)
